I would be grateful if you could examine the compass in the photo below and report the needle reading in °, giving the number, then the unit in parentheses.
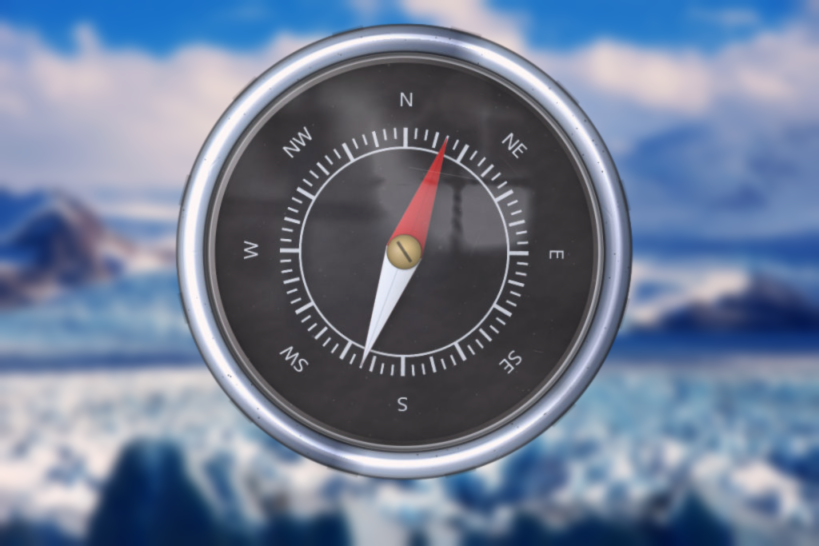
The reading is 20 (°)
